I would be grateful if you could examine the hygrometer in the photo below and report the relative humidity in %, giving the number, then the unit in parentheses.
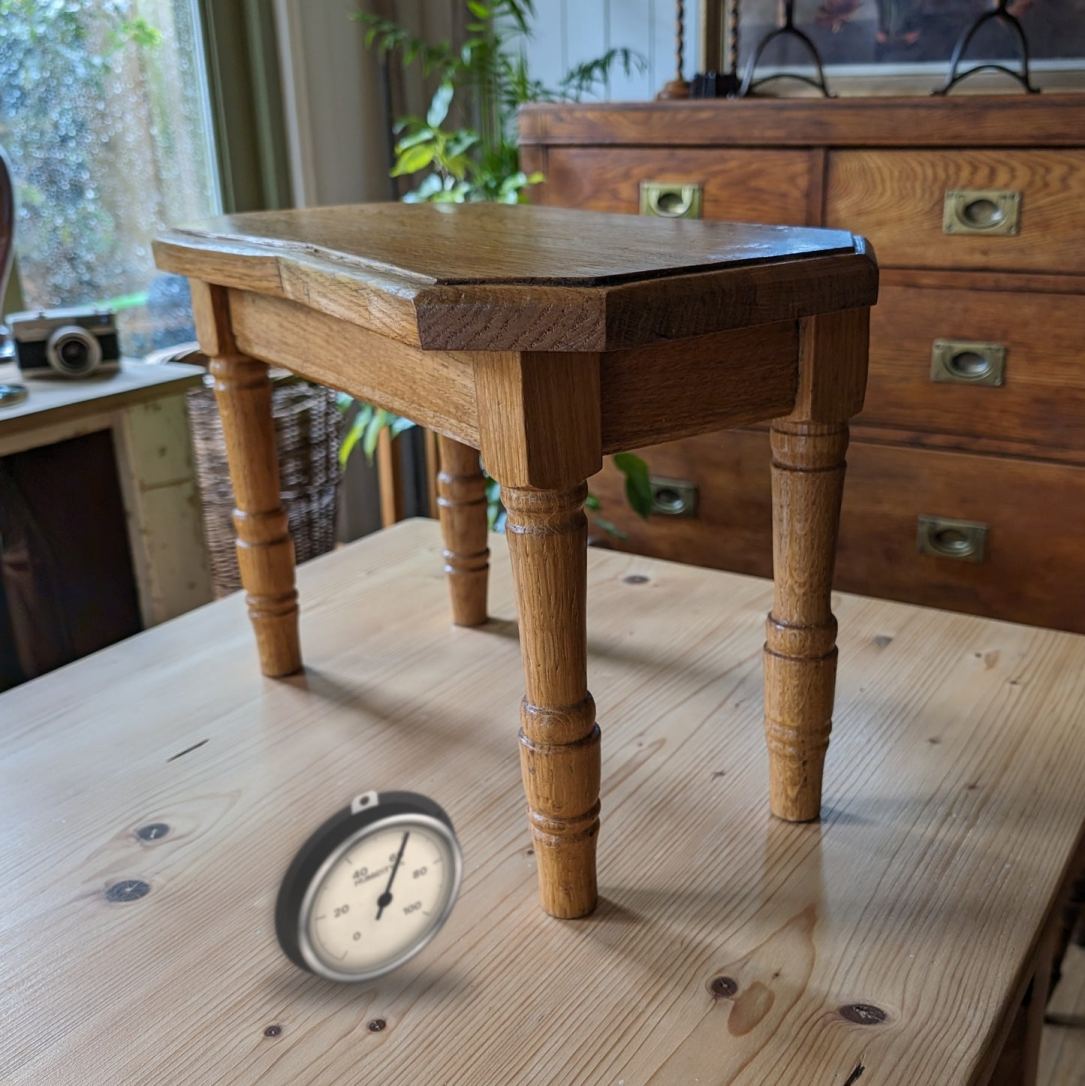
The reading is 60 (%)
